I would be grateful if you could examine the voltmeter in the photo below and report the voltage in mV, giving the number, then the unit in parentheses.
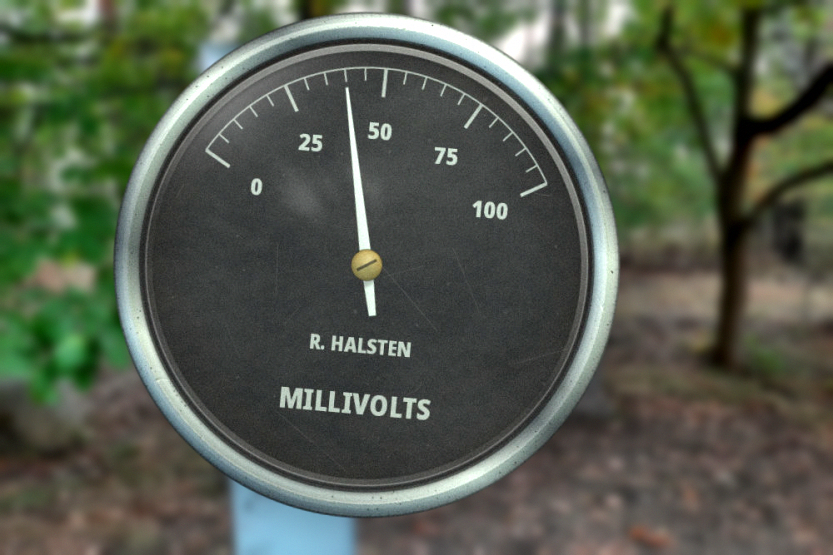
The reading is 40 (mV)
